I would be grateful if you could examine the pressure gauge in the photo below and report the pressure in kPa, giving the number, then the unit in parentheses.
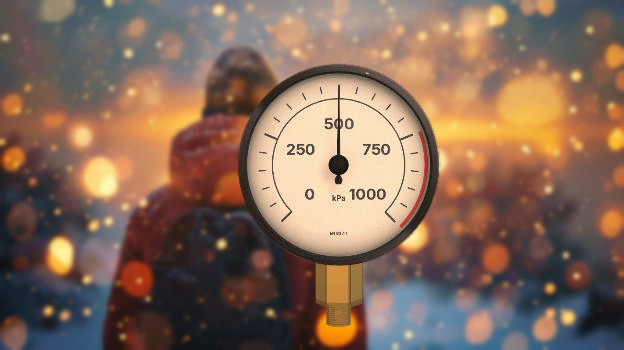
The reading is 500 (kPa)
